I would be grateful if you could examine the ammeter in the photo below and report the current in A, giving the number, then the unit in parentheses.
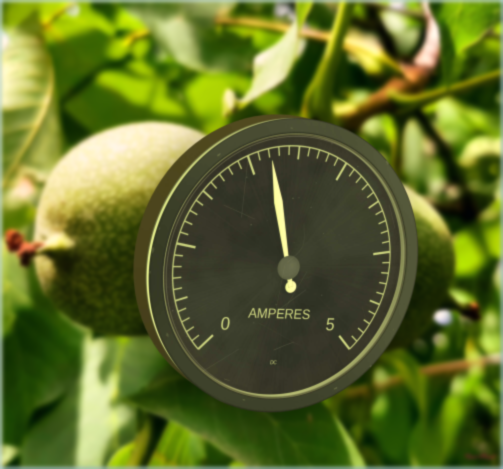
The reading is 2.2 (A)
